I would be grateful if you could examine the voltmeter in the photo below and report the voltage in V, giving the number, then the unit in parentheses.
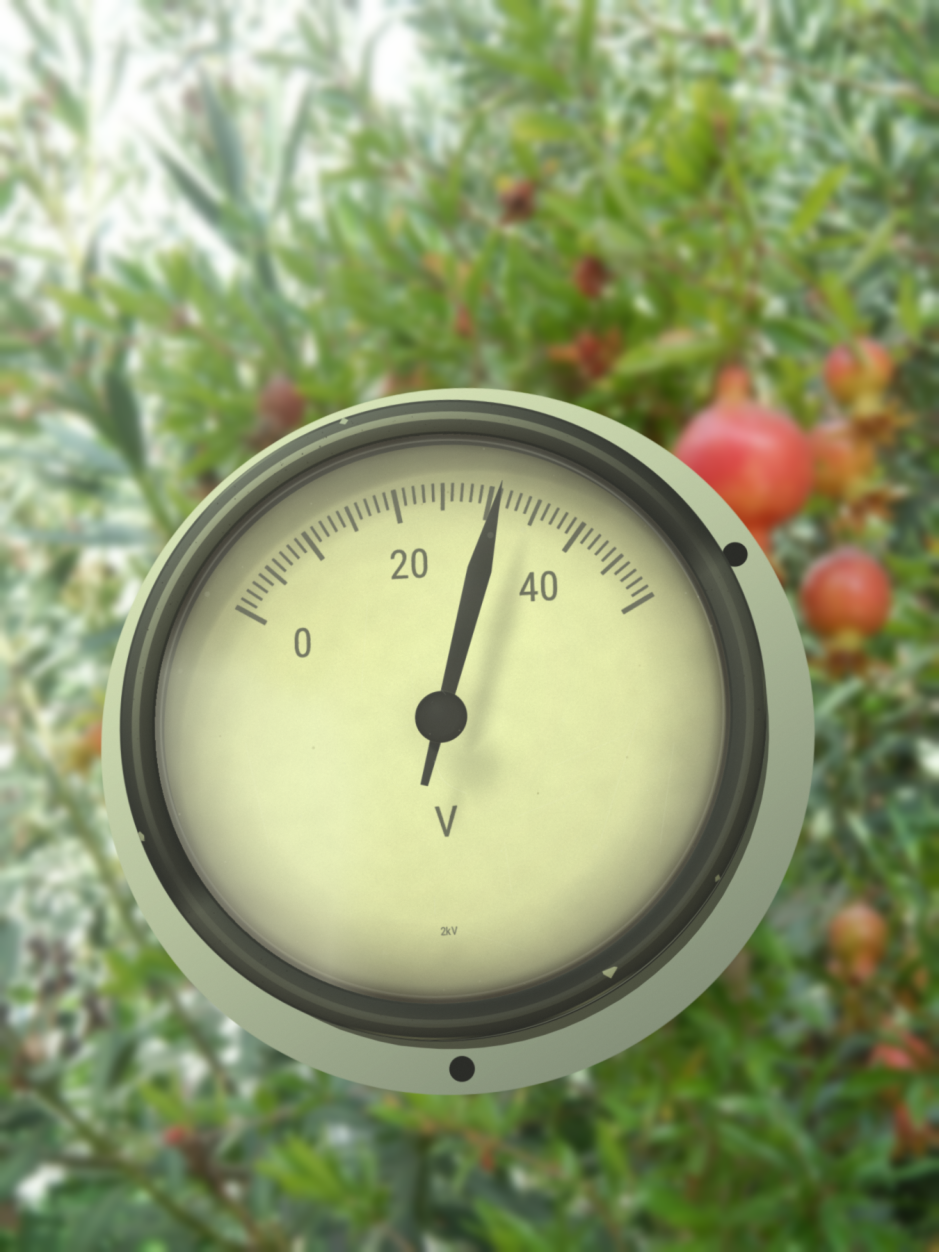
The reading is 31 (V)
